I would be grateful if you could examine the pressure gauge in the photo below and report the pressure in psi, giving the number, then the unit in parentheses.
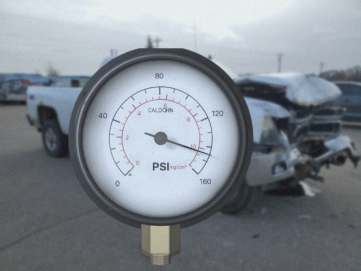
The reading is 145 (psi)
